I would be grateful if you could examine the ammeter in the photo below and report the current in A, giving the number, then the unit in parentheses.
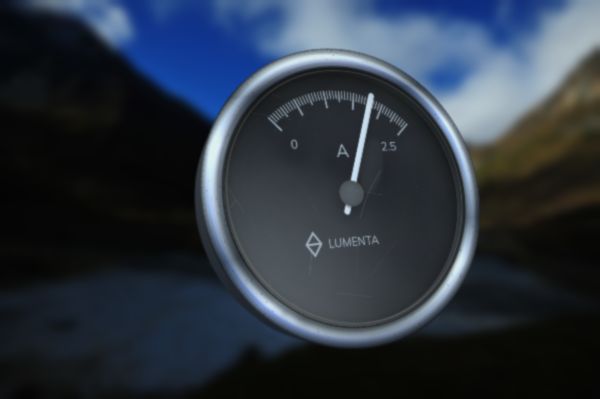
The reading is 1.75 (A)
